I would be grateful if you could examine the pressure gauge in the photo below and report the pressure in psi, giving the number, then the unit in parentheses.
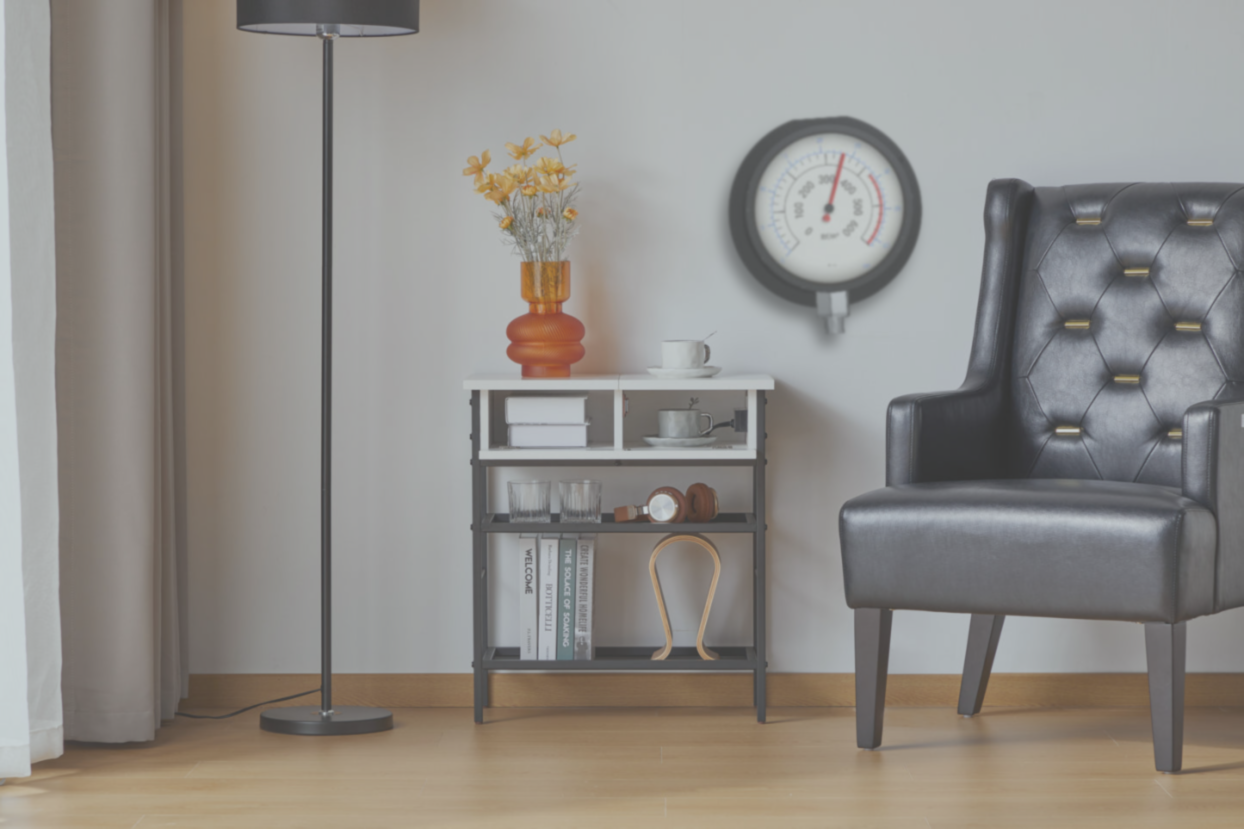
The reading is 340 (psi)
